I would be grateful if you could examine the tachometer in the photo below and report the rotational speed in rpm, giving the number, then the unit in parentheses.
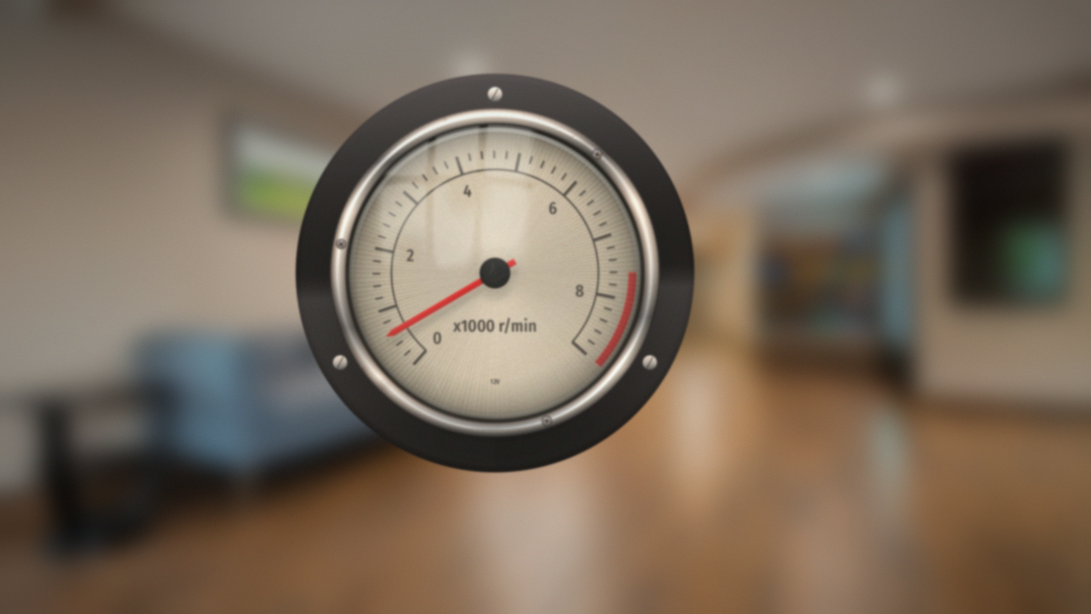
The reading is 600 (rpm)
